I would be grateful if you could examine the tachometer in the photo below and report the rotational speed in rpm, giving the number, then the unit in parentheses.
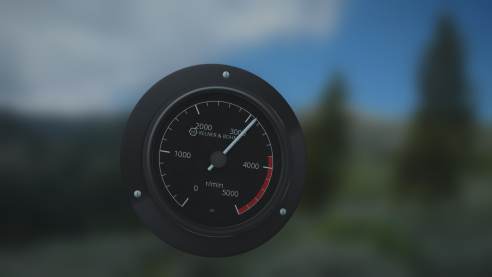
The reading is 3100 (rpm)
